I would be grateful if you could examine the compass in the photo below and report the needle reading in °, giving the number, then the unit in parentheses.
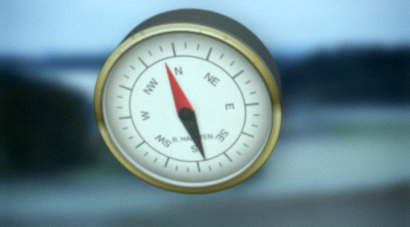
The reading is 350 (°)
